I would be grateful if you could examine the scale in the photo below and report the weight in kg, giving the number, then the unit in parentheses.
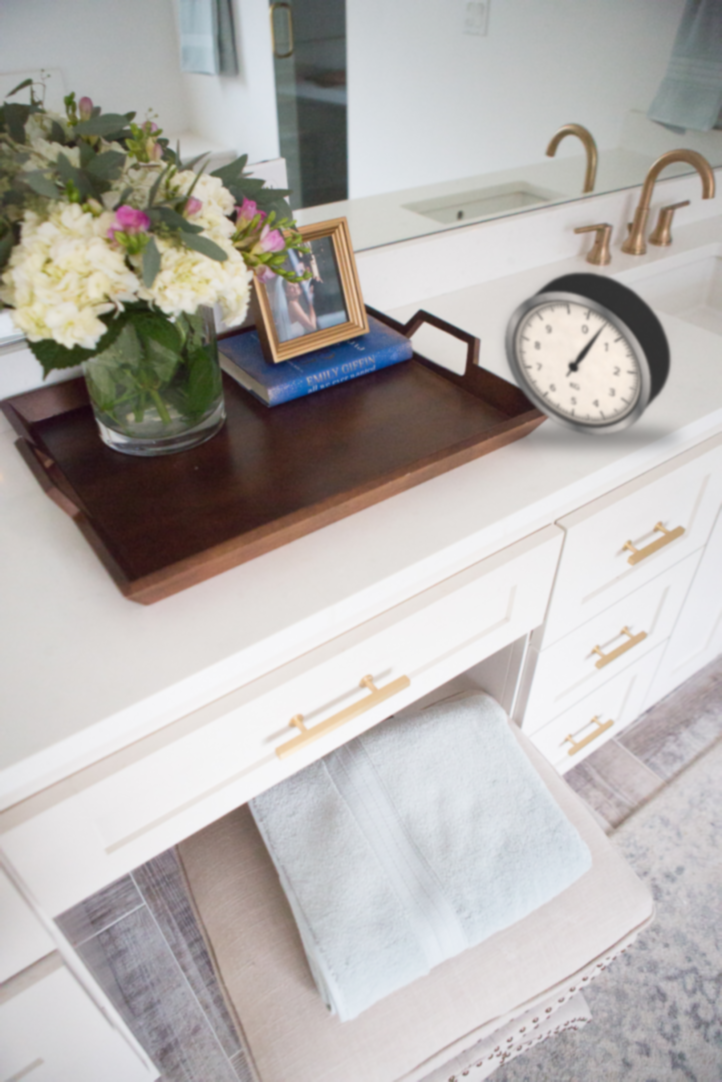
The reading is 0.5 (kg)
